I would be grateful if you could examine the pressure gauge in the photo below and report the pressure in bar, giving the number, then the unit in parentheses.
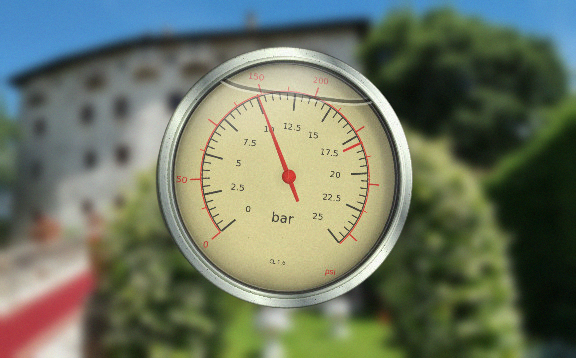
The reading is 10 (bar)
